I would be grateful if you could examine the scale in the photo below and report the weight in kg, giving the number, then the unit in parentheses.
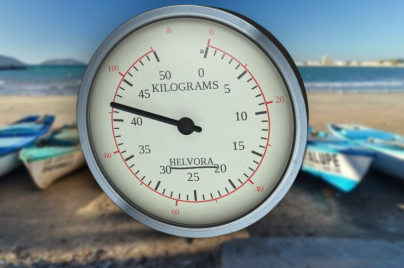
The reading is 42 (kg)
